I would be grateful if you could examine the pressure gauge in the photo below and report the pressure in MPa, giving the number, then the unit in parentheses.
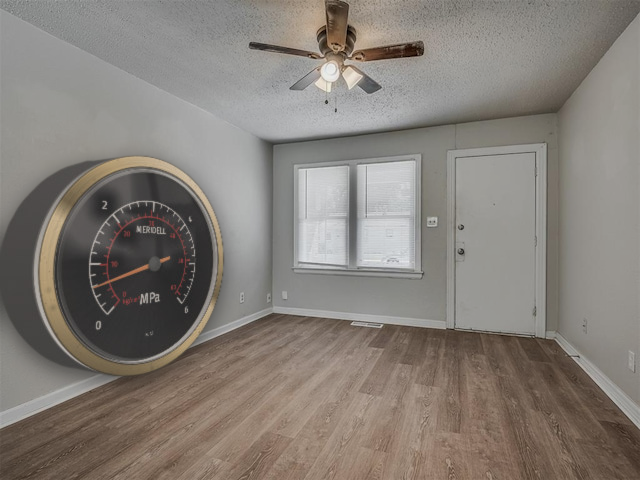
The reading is 0.6 (MPa)
